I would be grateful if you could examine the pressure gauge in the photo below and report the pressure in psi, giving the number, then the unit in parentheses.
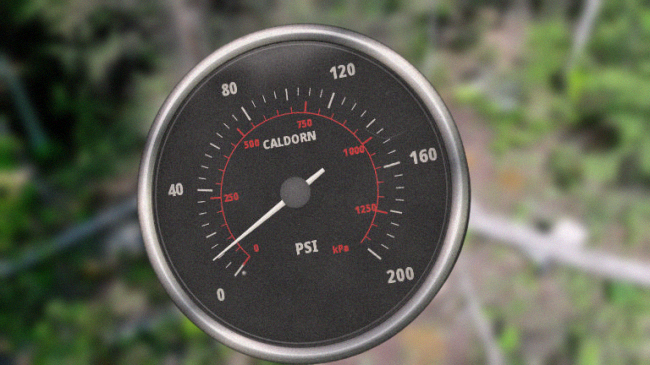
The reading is 10 (psi)
